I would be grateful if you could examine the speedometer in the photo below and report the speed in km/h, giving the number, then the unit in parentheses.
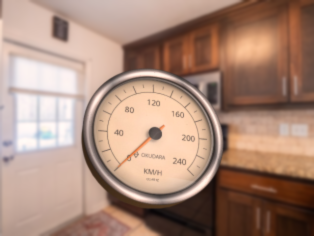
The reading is 0 (km/h)
